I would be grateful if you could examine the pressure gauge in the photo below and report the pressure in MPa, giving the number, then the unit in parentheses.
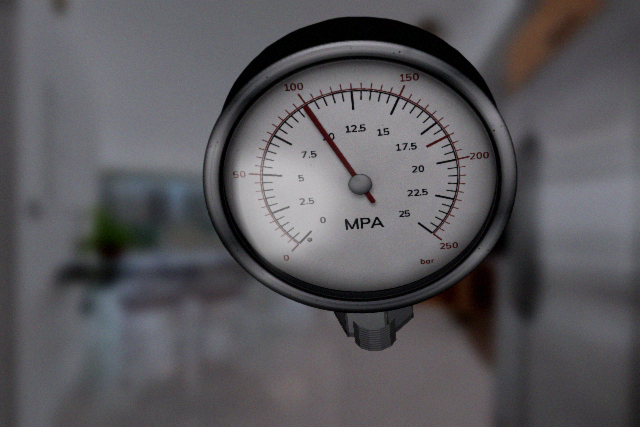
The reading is 10 (MPa)
